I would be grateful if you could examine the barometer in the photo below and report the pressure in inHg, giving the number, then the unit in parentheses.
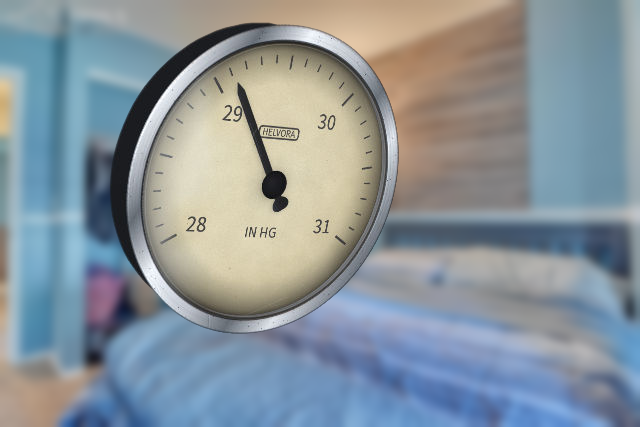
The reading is 29.1 (inHg)
